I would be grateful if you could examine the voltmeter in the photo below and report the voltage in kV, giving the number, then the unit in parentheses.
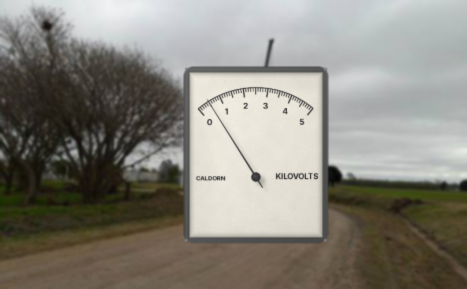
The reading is 0.5 (kV)
